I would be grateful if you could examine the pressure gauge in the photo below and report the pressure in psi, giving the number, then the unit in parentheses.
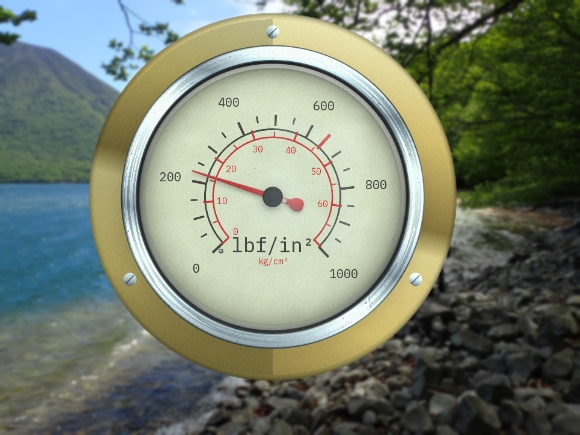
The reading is 225 (psi)
